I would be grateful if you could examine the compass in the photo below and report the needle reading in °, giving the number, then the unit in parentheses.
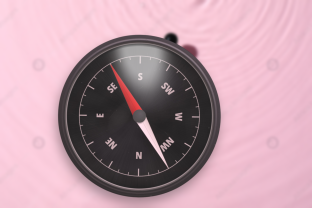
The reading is 150 (°)
